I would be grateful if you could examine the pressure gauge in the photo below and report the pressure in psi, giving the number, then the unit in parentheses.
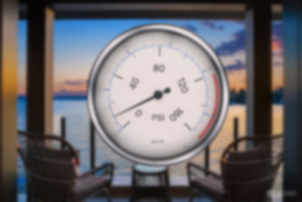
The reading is 10 (psi)
